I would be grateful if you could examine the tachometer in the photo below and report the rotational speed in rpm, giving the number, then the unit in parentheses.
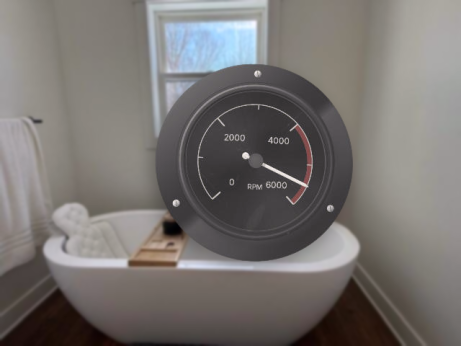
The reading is 5500 (rpm)
